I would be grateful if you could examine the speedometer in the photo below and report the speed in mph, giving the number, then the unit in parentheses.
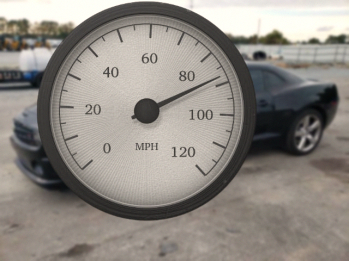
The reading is 87.5 (mph)
